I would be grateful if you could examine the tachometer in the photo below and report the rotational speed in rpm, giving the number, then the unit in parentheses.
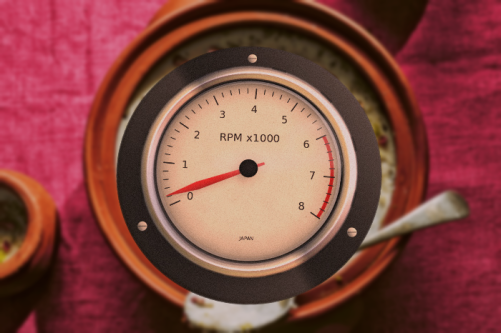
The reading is 200 (rpm)
